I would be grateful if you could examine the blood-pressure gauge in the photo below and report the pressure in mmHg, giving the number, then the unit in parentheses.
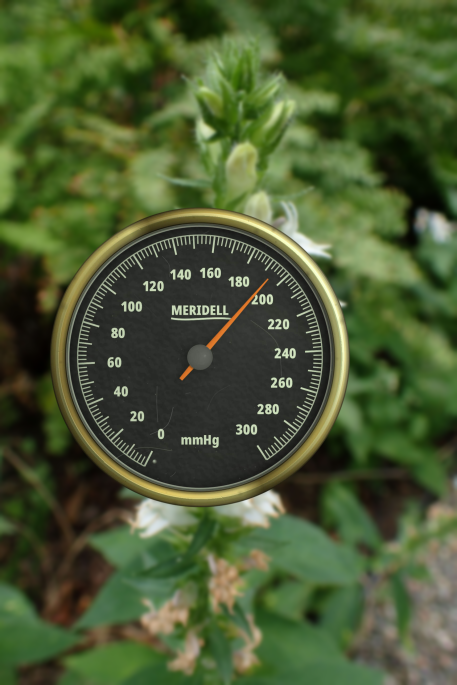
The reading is 194 (mmHg)
